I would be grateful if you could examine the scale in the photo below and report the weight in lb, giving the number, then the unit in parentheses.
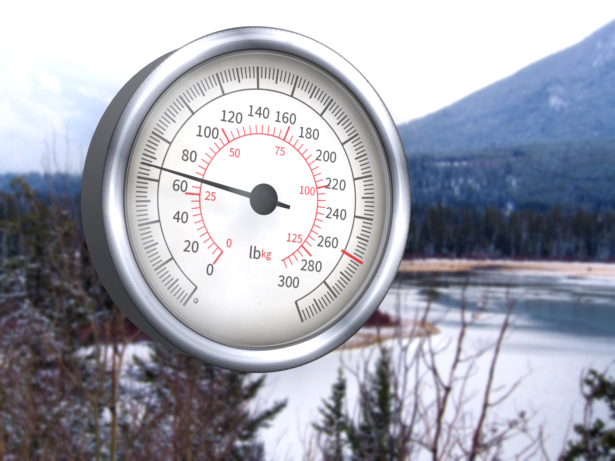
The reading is 66 (lb)
